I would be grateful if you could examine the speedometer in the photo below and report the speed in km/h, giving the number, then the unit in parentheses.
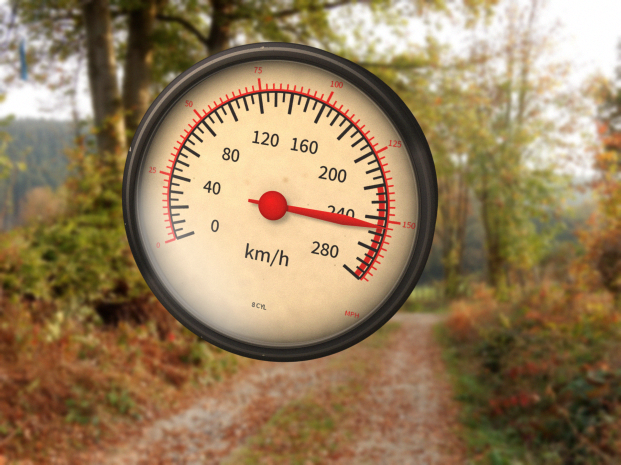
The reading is 245 (km/h)
